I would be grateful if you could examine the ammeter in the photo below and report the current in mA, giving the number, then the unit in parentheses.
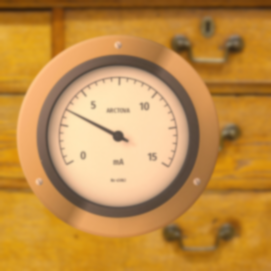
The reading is 3.5 (mA)
